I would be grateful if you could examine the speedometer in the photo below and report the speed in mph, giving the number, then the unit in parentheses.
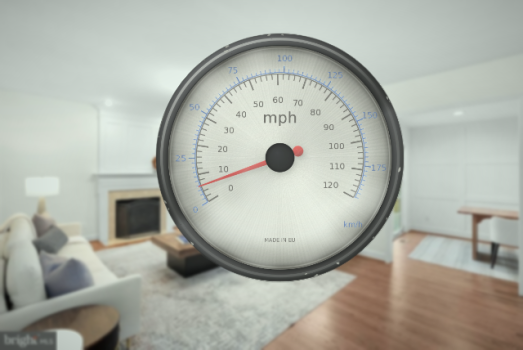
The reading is 6 (mph)
